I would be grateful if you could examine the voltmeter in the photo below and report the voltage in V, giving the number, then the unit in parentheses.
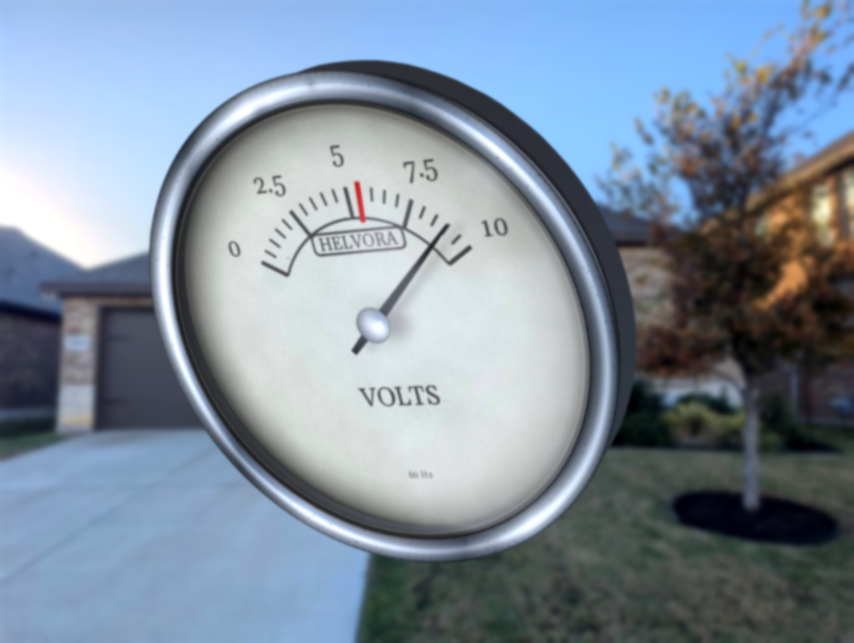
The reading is 9 (V)
